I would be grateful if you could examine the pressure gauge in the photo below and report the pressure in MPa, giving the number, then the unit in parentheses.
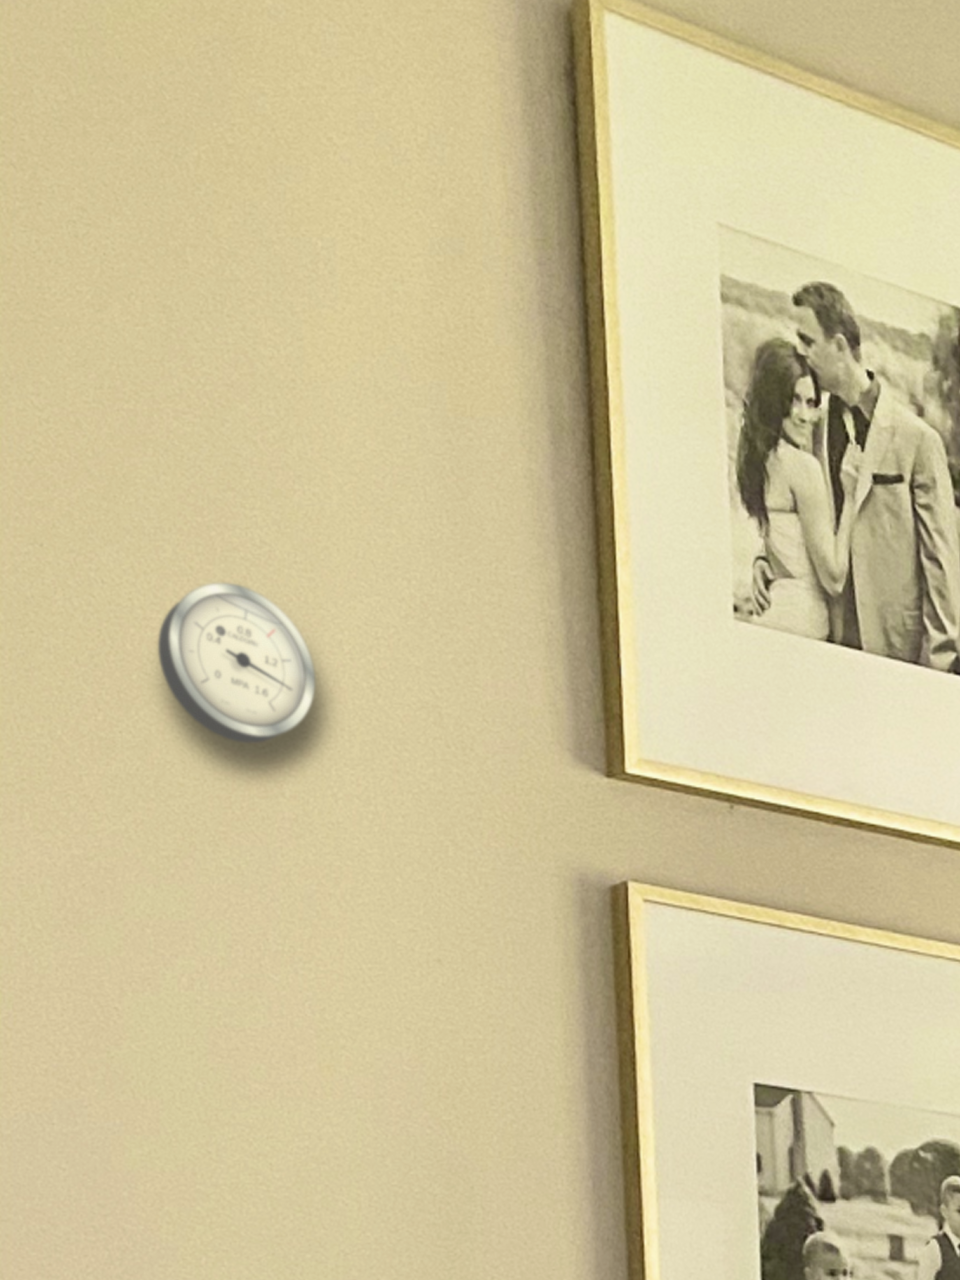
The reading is 1.4 (MPa)
